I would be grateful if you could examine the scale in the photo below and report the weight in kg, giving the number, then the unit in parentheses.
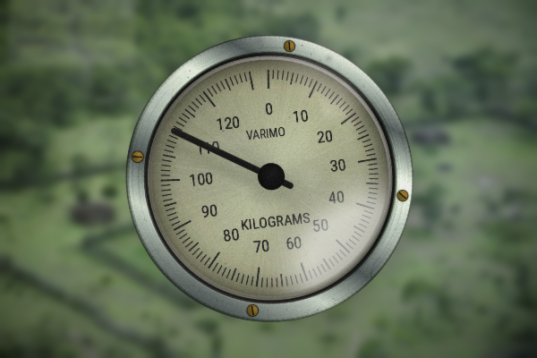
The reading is 110 (kg)
